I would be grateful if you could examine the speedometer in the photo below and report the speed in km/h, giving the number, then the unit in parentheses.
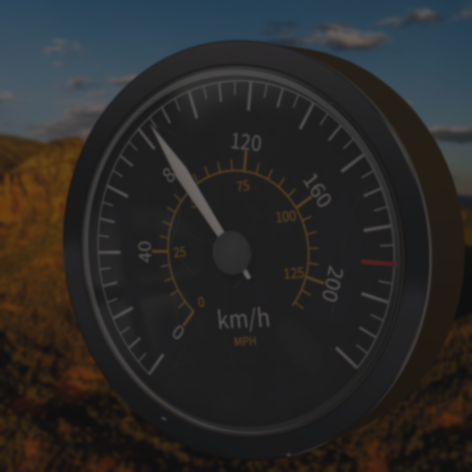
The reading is 85 (km/h)
